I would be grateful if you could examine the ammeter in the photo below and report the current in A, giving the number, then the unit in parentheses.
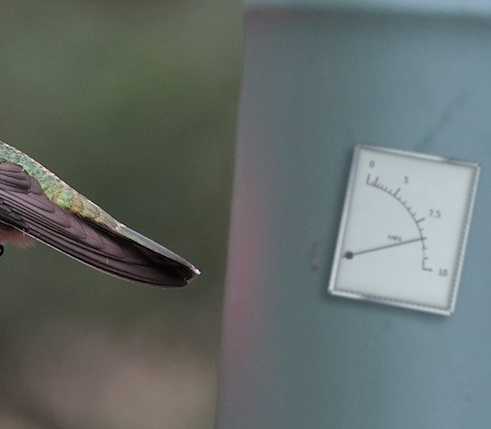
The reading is 8.5 (A)
